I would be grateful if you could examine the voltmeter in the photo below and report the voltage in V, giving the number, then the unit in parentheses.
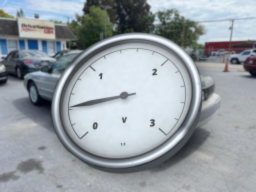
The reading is 0.4 (V)
